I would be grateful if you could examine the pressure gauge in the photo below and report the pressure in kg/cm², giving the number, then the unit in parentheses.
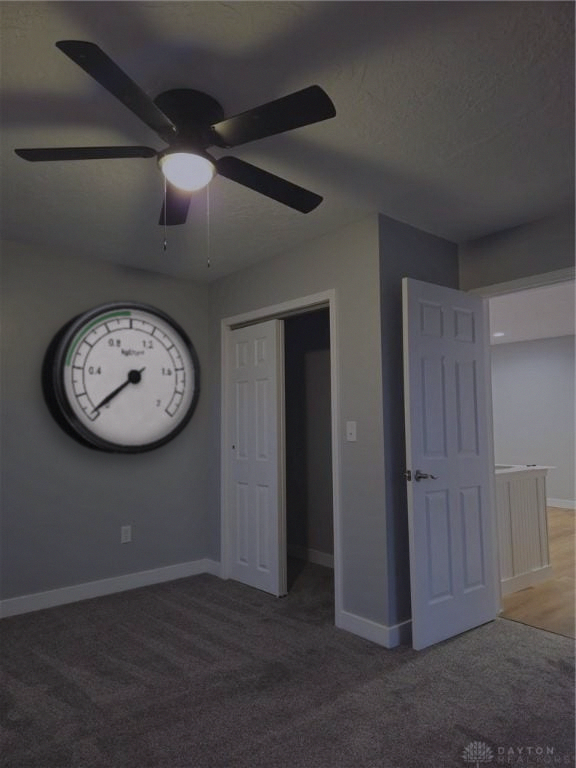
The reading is 0.05 (kg/cm²)
